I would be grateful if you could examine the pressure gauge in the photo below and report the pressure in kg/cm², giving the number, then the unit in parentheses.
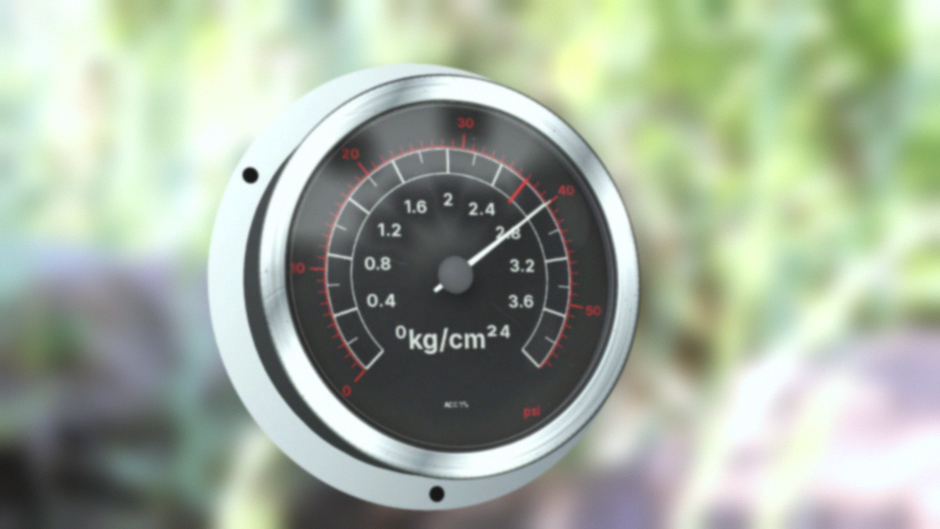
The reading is 2.8 (kg/cm²)
